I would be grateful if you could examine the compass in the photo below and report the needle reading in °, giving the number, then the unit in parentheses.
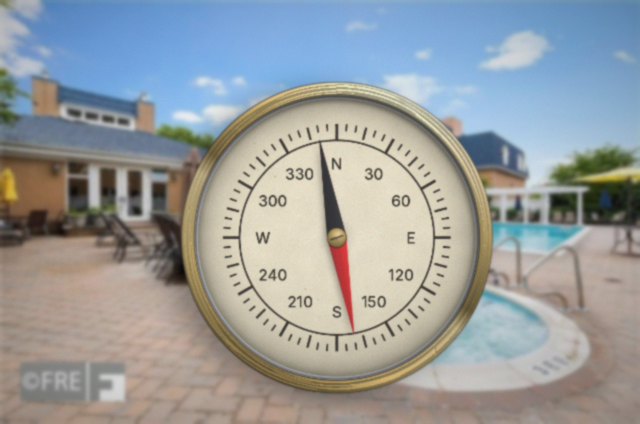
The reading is 170 (°)
